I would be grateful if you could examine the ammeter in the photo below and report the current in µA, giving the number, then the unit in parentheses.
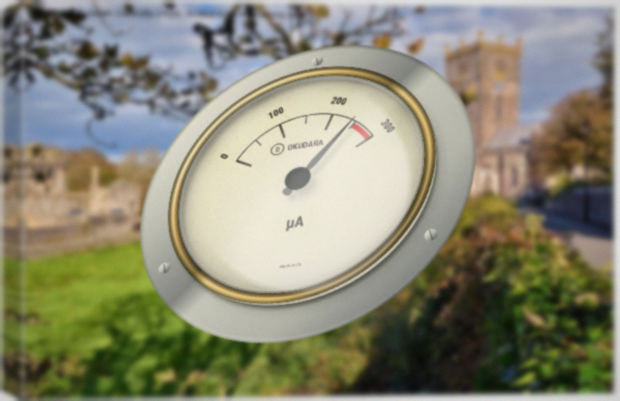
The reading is 250 (µA)
